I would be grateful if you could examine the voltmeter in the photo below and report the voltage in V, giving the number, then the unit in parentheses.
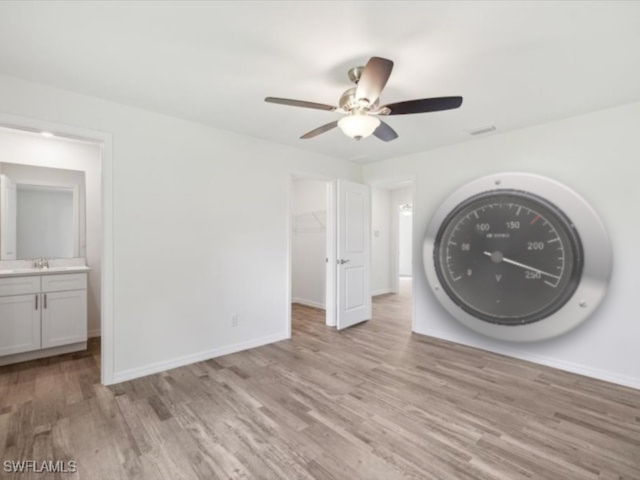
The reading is 240 (V)
